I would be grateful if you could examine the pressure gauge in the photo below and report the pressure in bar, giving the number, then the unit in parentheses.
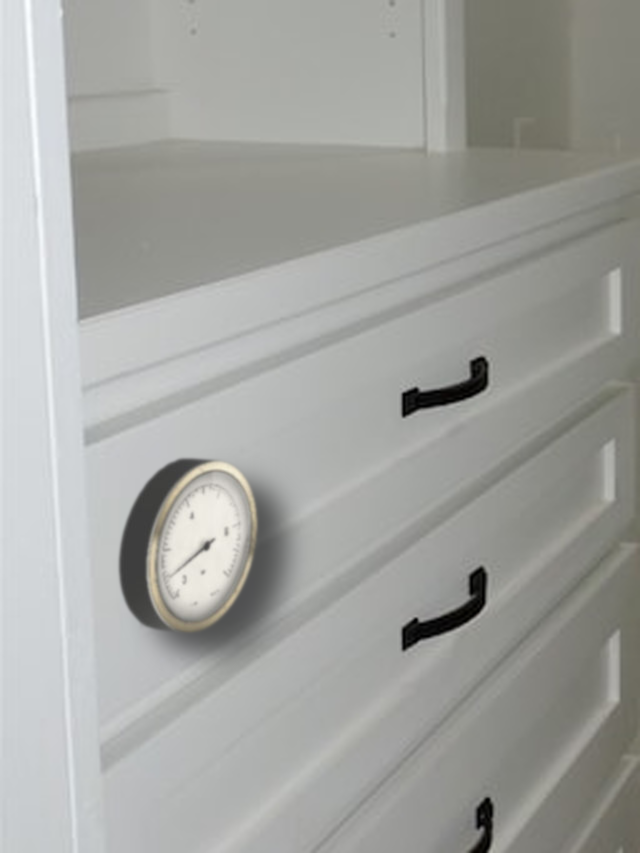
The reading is 1 (bar)
